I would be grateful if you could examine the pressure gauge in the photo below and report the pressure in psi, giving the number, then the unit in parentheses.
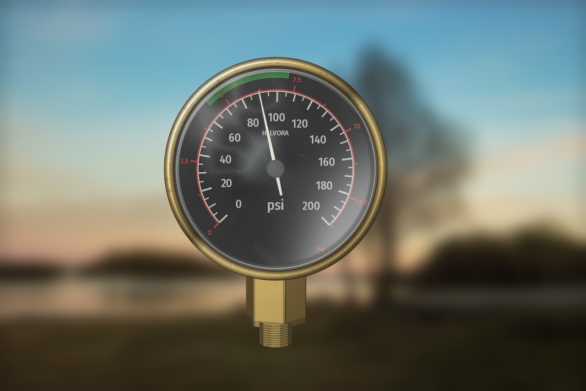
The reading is 90 (psi)
